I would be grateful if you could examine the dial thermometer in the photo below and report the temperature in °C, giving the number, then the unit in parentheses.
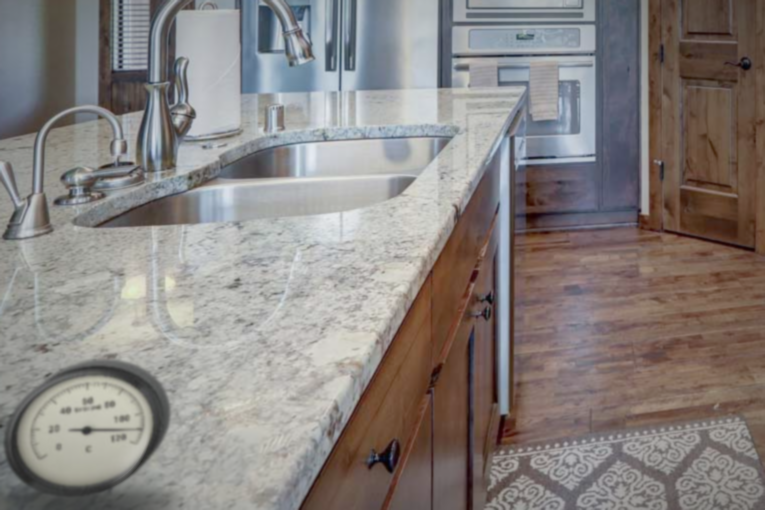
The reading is 110 (°C)
